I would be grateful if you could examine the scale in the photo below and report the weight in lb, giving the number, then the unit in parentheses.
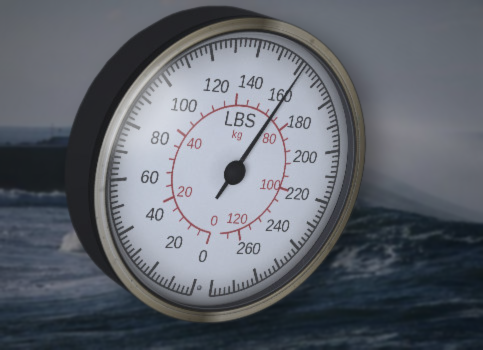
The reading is 160 (lb)
